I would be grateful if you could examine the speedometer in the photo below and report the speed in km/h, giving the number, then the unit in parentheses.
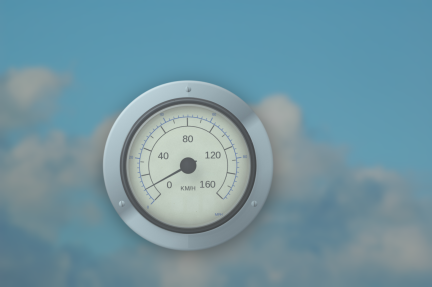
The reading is 10 (km/h)
